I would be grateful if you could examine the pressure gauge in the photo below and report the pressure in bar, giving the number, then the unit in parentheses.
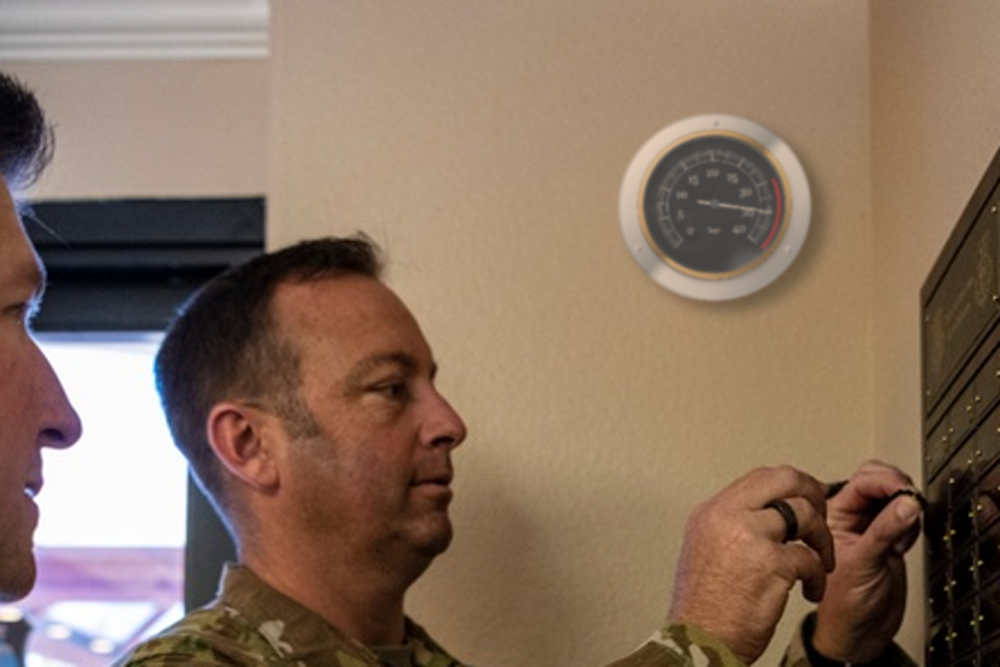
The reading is 35 (bar)
